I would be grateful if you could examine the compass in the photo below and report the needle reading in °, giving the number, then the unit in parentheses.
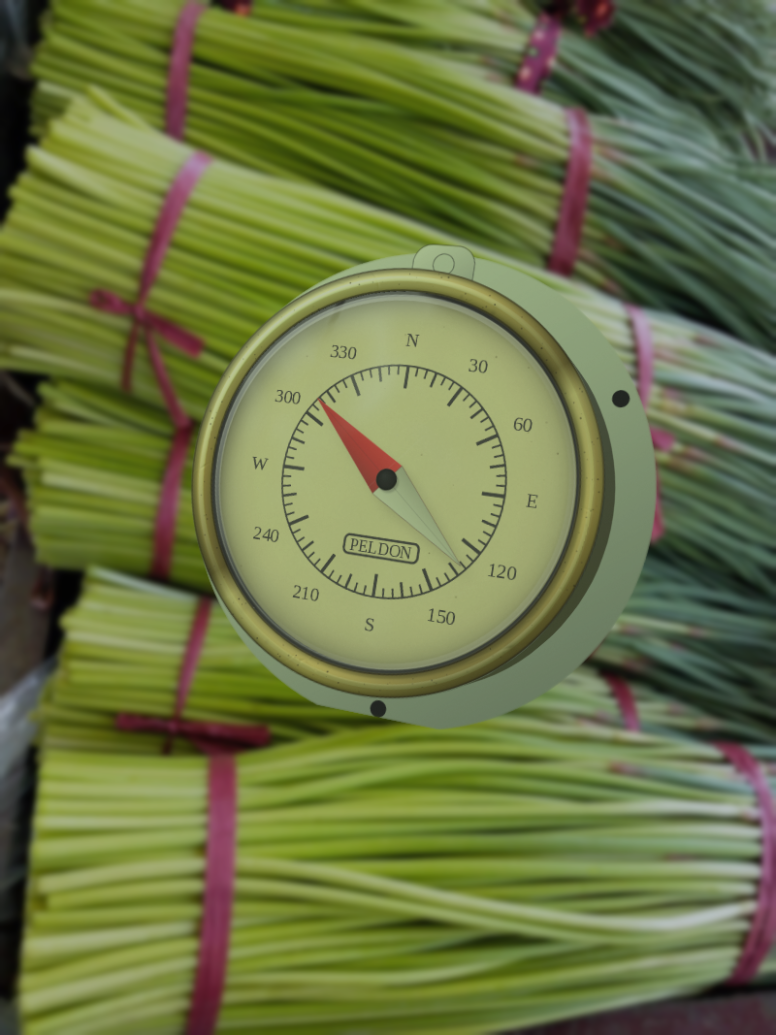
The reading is 310 (°)
